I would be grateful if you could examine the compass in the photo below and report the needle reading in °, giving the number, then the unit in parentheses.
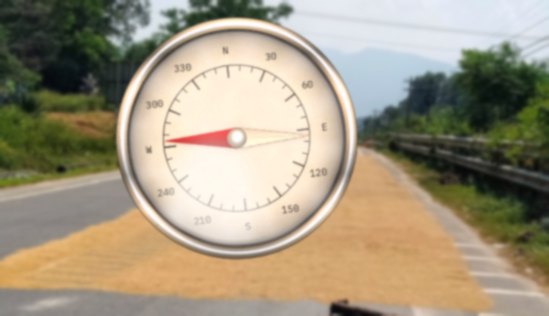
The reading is 275 (°)
